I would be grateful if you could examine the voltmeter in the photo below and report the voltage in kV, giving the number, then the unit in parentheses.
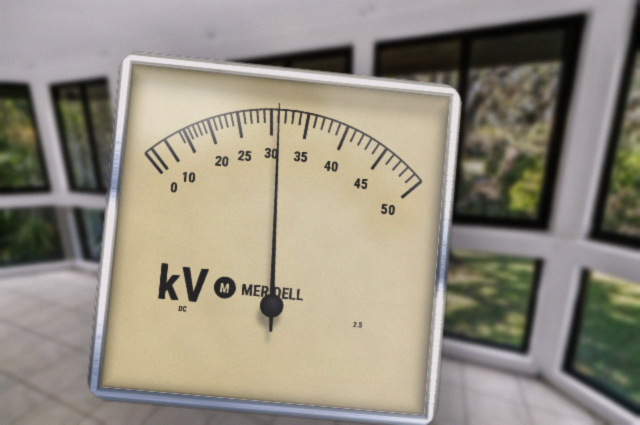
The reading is 31 (kV)
